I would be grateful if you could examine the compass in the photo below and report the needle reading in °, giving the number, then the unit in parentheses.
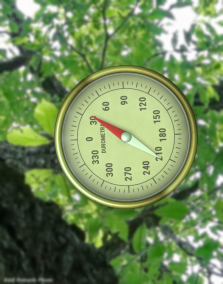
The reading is 35 (°)
